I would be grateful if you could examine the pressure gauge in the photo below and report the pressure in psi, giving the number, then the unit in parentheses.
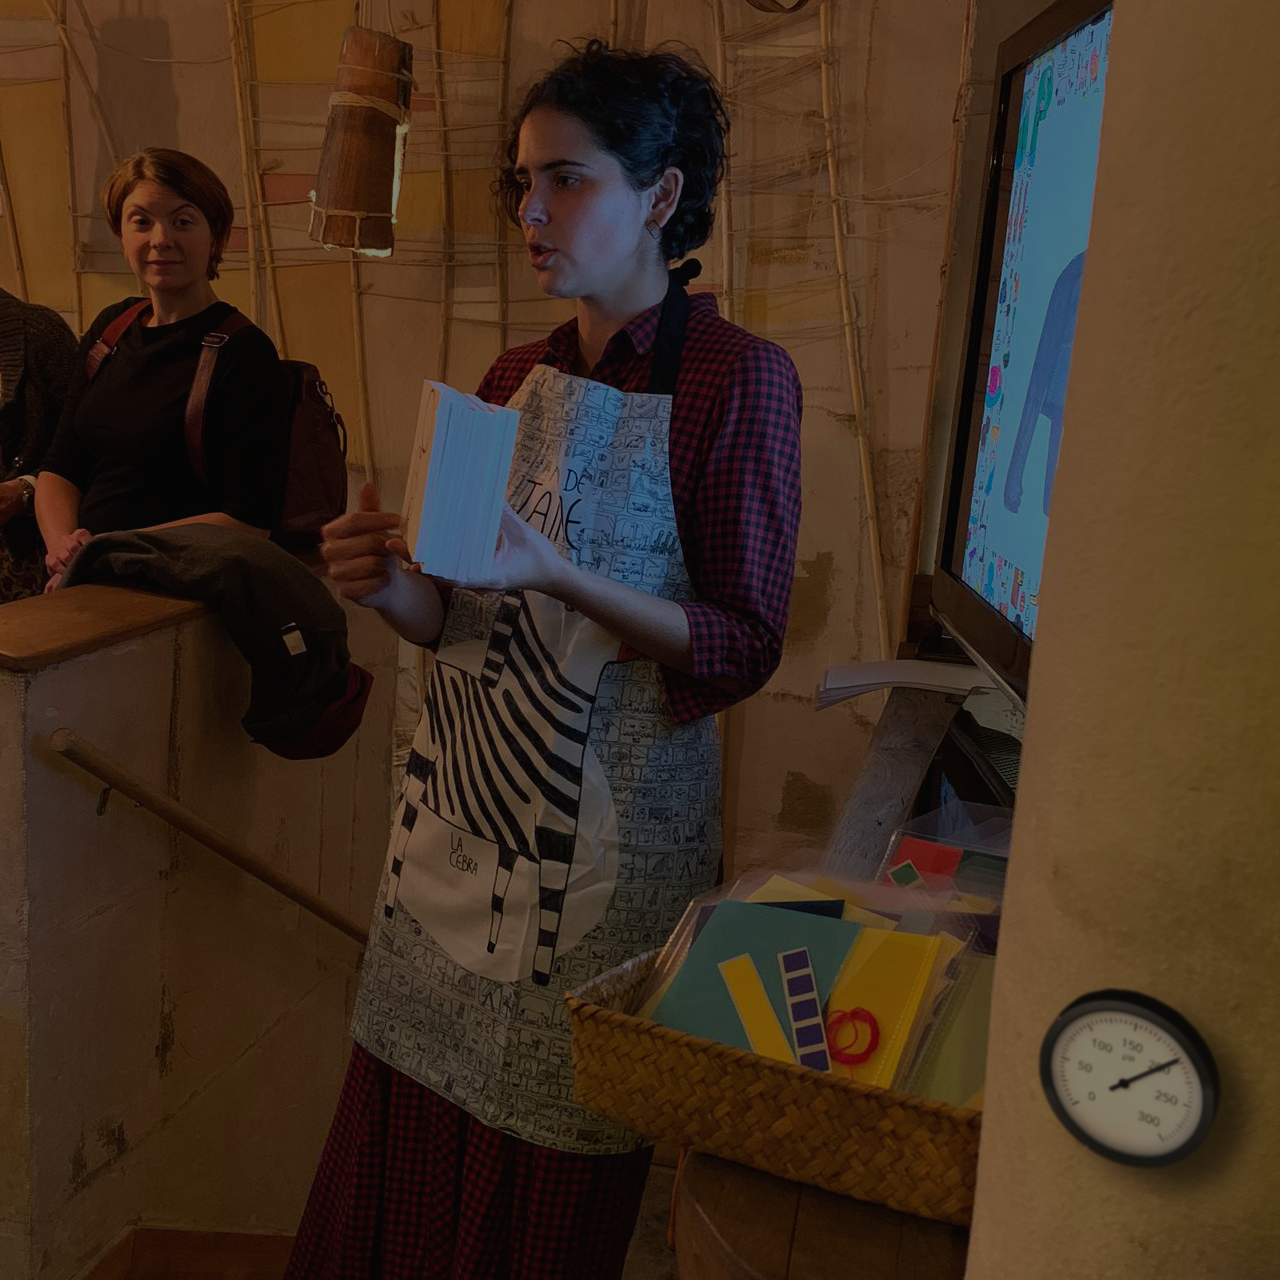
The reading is 200 (psi)
